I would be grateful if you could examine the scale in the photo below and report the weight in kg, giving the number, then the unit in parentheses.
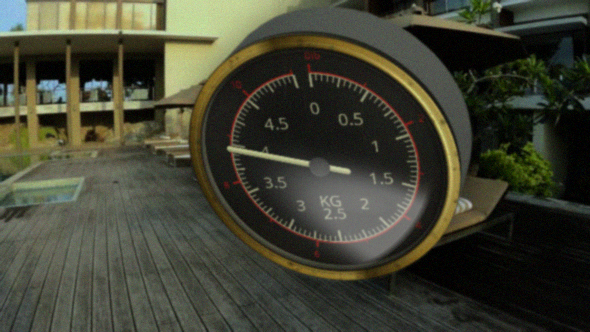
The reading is 4 (kg)
